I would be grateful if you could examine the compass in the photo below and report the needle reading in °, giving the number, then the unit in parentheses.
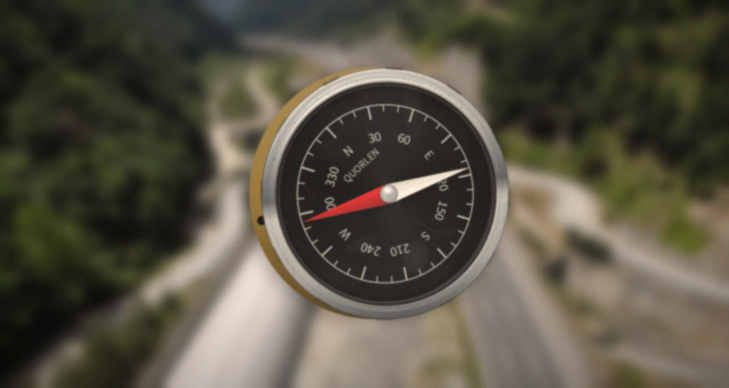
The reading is 295 (°)
